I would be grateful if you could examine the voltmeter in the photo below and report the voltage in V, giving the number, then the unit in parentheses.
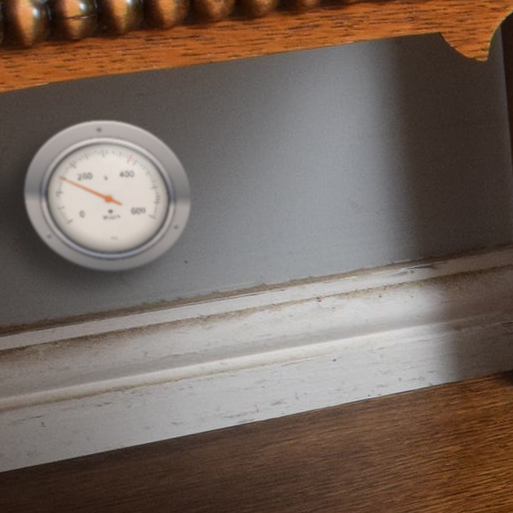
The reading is 150 (V)
